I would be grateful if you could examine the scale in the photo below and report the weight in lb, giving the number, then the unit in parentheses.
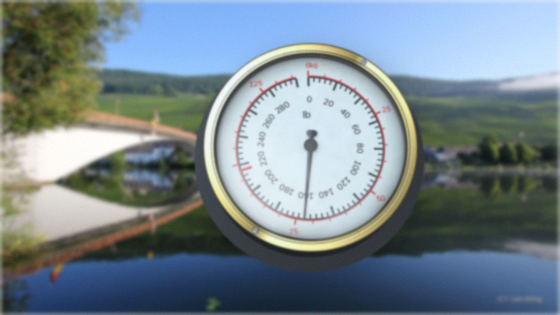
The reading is 160 (lb)
